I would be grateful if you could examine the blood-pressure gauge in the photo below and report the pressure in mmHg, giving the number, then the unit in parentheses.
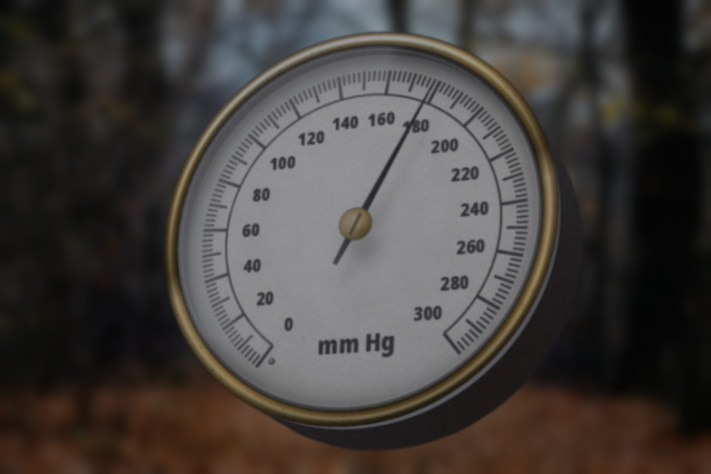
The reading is 180 (mmHg)
